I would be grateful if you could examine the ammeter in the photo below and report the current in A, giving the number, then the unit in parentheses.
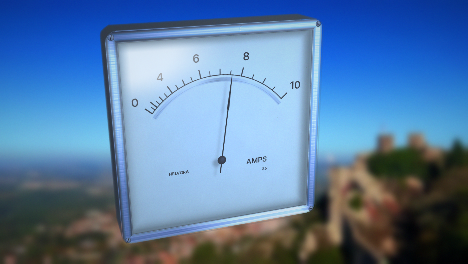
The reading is 7.5 (A)
